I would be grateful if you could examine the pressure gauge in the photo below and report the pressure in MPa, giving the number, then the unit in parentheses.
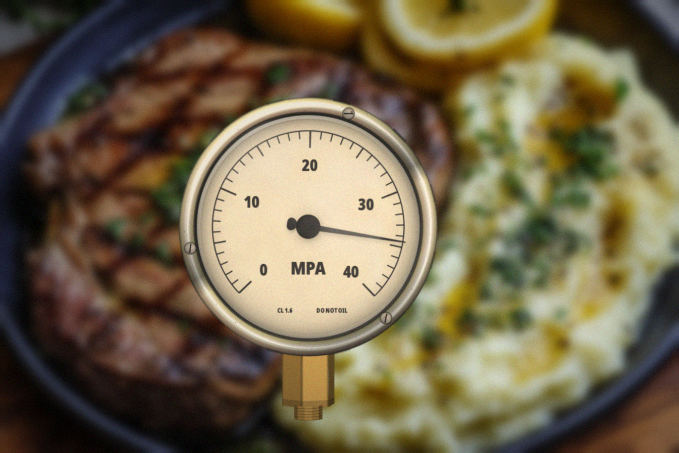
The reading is 34.5 (MPa)
